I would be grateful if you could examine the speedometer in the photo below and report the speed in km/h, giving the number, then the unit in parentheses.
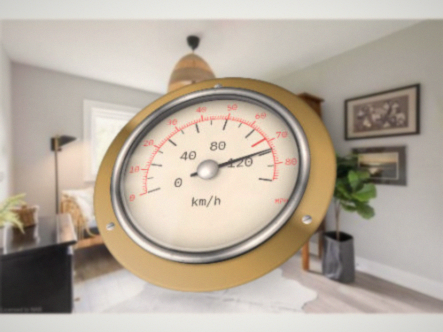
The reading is 120 (km/h)
